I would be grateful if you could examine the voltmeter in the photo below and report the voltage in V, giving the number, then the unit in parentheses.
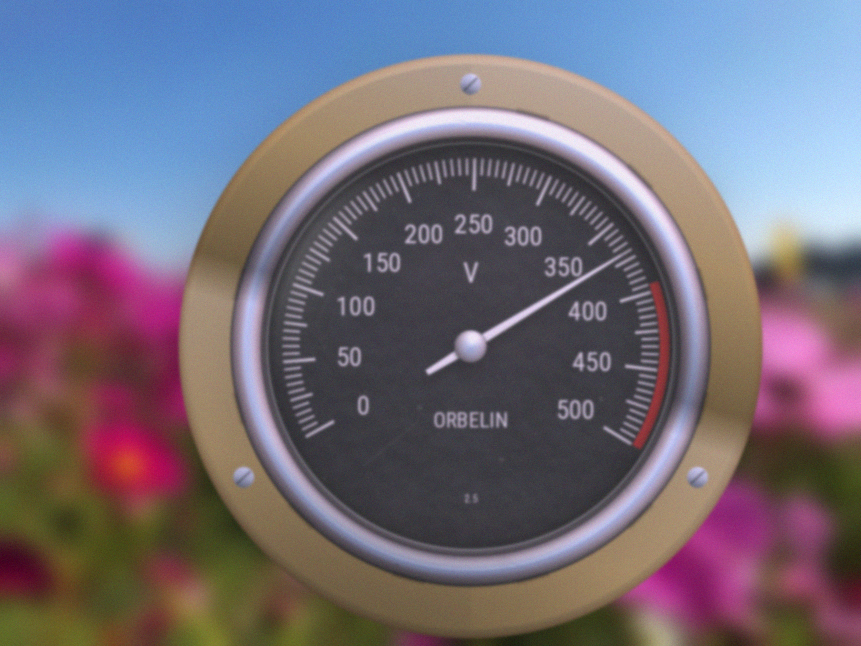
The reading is 370 (V)
